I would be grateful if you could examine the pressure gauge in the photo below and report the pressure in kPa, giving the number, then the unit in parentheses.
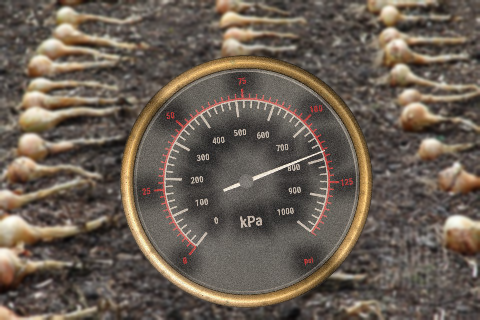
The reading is 780 (kPa)
